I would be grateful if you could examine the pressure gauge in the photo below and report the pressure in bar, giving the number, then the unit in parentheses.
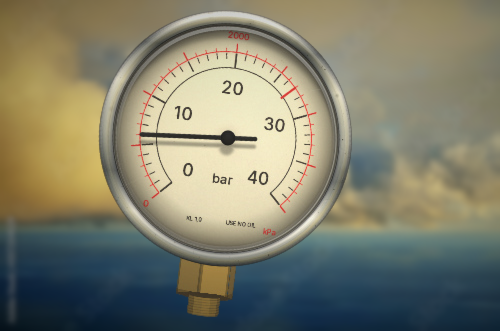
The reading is 6 (bar)
